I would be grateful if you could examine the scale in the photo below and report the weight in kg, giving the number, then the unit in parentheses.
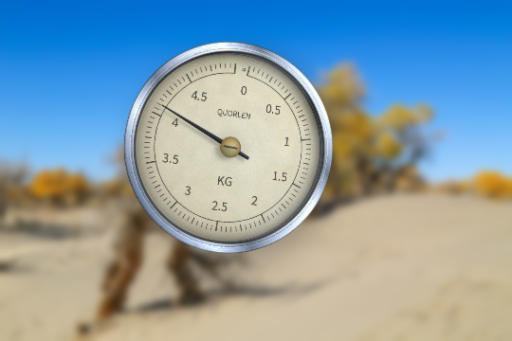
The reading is 4.1 (kg)
